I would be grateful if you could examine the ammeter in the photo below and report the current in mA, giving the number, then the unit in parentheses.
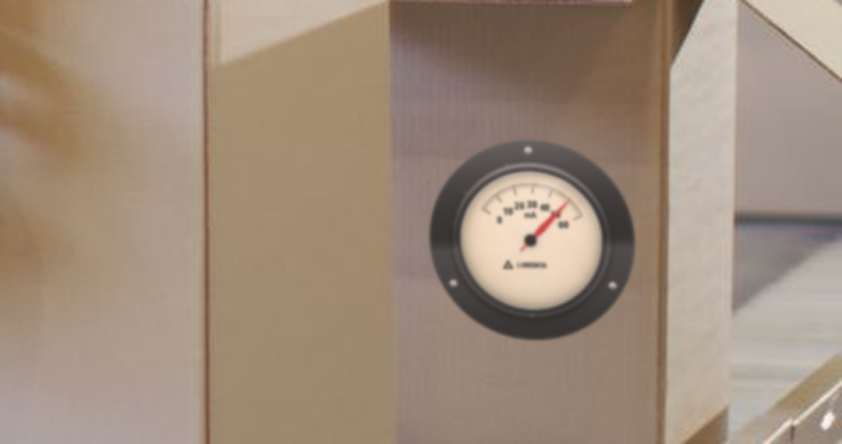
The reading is 50 (mA)
